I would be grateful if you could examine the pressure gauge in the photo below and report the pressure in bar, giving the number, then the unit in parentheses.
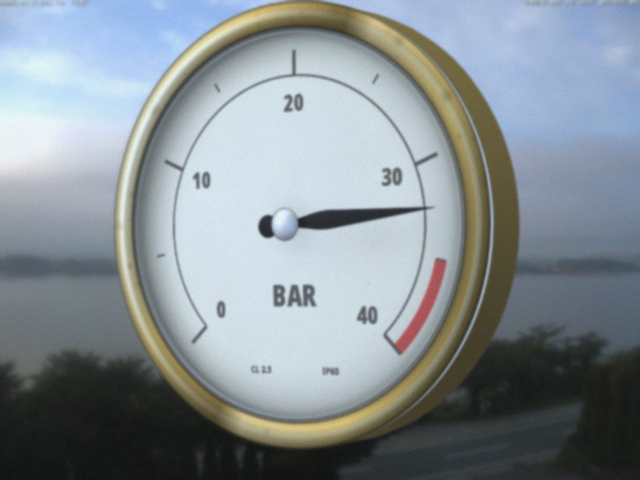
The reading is 32.5 (bar)
